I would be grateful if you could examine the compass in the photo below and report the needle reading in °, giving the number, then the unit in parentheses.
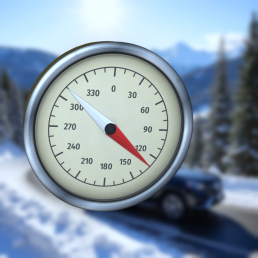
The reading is 130 (°)
